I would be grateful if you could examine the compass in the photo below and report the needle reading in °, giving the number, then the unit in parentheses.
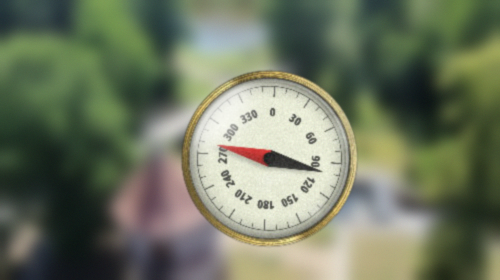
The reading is 280 (°)
